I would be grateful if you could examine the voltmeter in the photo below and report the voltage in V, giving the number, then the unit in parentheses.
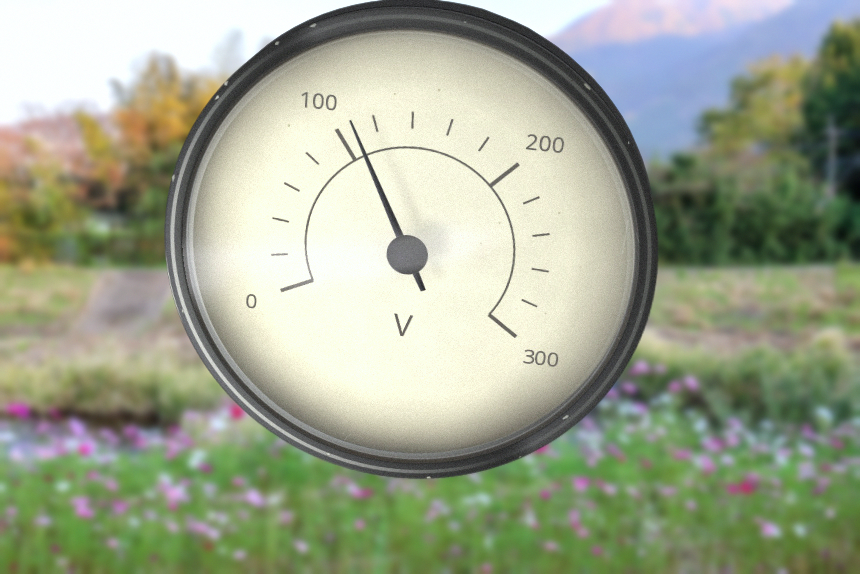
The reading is 110 (V)
